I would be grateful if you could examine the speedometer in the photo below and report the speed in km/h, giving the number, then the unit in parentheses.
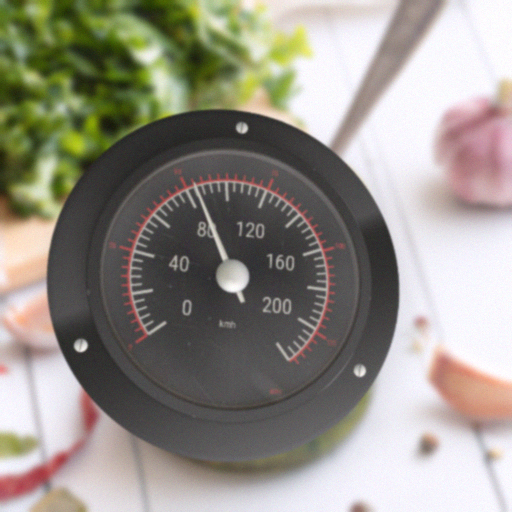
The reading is 84 (km/h)
